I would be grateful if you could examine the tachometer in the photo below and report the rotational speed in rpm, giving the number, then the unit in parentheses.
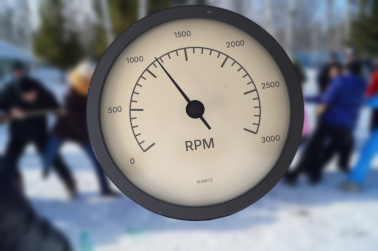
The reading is 1150 (rpm)
